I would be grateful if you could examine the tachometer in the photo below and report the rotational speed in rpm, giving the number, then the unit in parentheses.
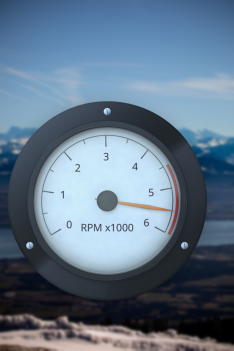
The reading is 5500 (rpm)
